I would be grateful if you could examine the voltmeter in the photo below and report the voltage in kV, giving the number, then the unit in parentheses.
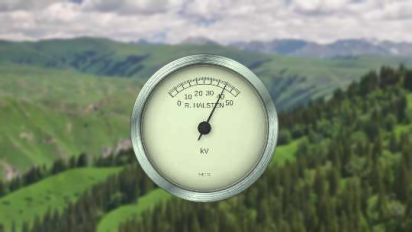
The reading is 40 (kV)
